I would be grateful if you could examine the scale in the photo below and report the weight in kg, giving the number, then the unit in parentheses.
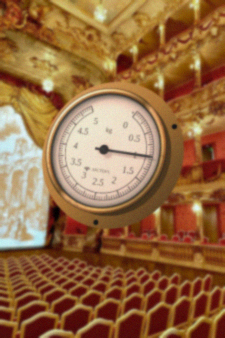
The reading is 1 (kg)
